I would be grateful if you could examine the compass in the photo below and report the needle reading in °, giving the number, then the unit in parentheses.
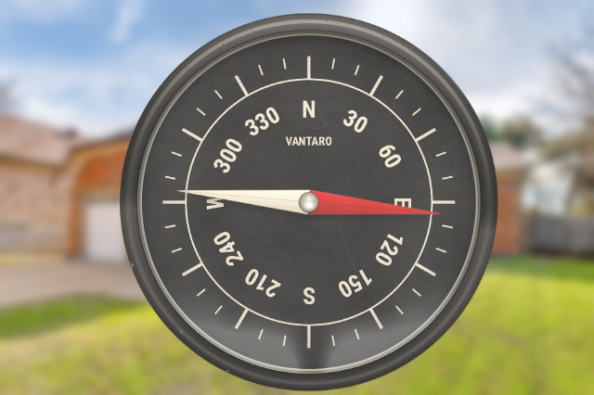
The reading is 95 (°)
